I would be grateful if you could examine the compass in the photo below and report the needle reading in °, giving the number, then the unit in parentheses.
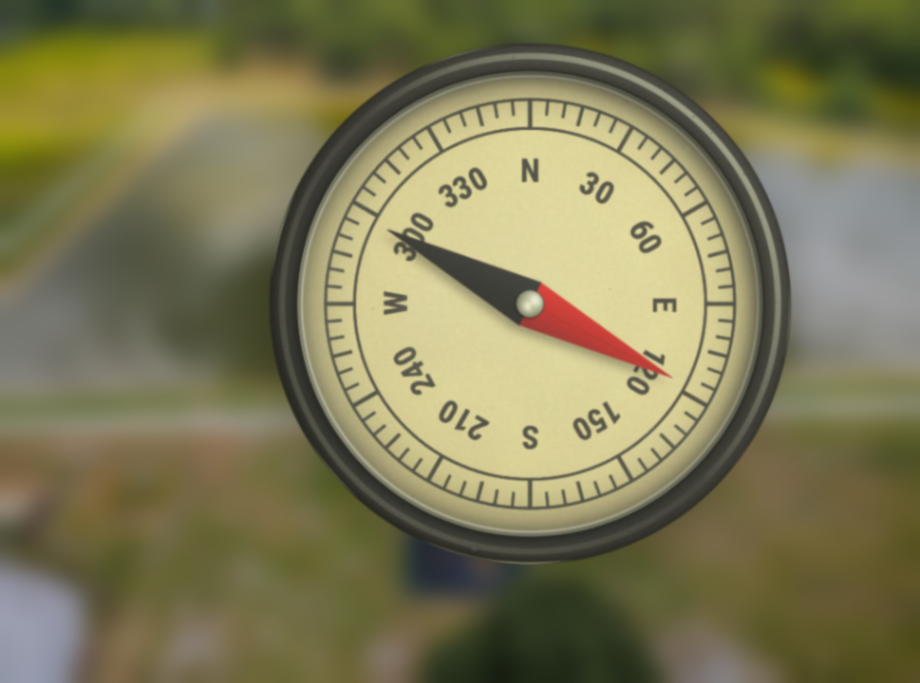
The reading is 117.5 (°)
